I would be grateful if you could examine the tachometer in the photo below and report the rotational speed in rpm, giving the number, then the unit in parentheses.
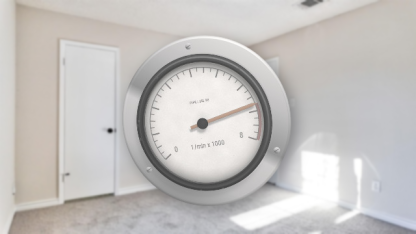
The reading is 6750 (rpm)
